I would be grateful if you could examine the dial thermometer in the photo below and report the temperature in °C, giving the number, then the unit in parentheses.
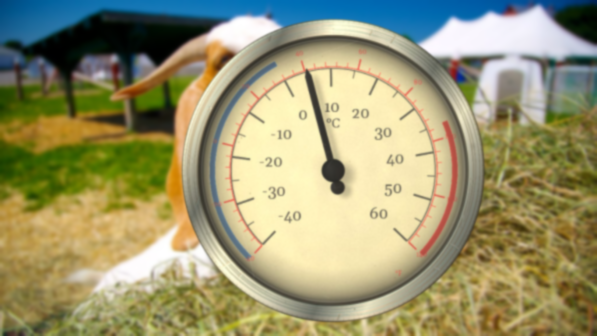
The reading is 5 (°C)
